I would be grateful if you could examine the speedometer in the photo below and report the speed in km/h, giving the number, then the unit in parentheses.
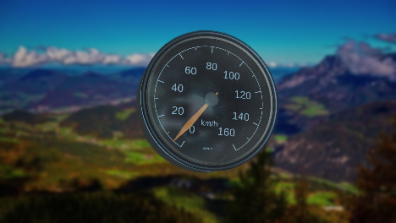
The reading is 5 (km/h)
